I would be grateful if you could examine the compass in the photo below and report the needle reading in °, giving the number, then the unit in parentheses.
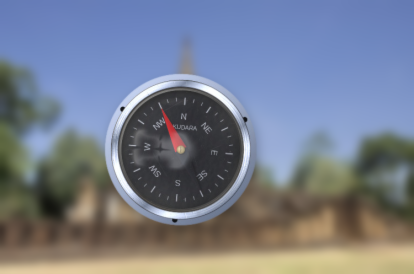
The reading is 330 (°)
